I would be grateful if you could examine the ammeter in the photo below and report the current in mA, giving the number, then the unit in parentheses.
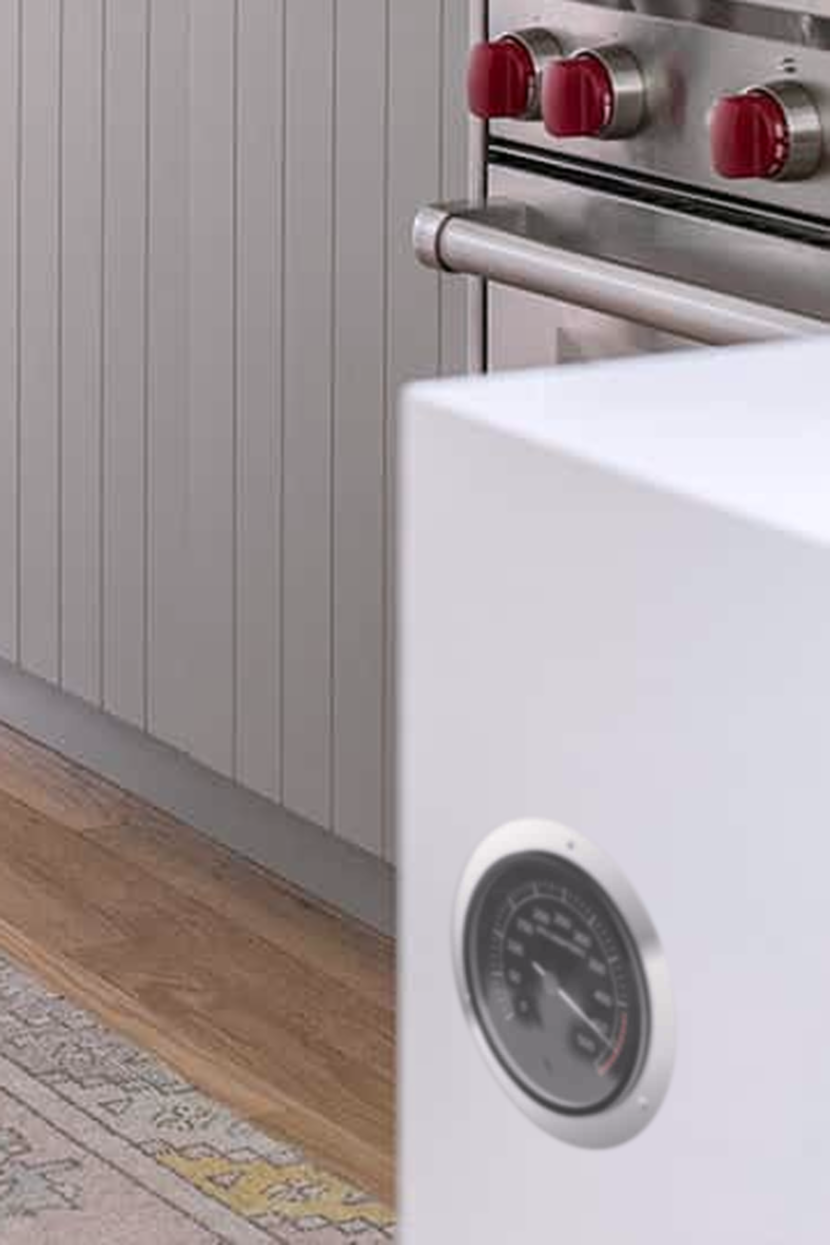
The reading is 450 (mA)
